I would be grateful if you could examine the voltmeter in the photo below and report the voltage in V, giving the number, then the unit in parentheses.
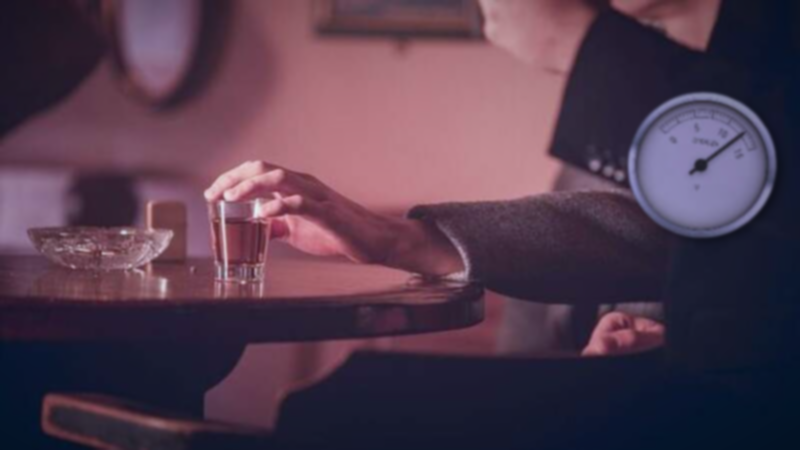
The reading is 12.5 (V)
